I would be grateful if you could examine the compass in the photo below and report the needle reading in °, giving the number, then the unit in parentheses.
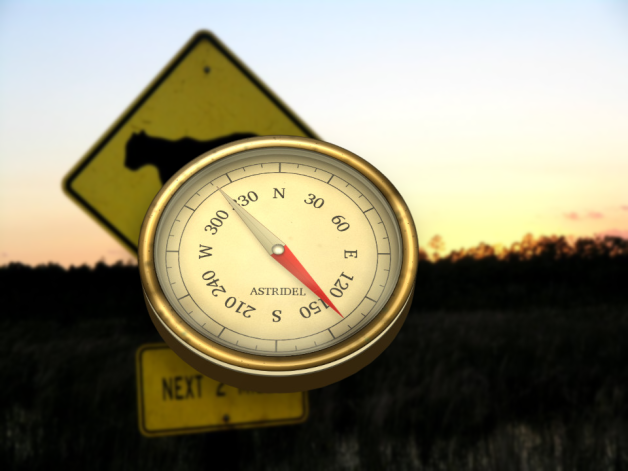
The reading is 140 (°)
